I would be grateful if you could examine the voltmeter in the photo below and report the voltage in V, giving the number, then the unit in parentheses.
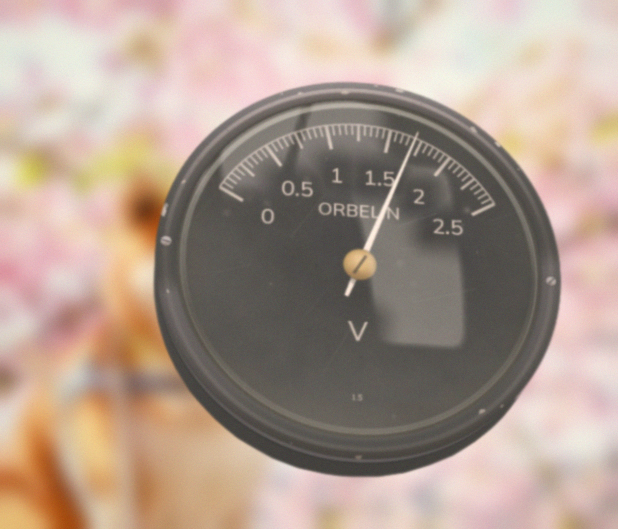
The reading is 1.7 (V)
